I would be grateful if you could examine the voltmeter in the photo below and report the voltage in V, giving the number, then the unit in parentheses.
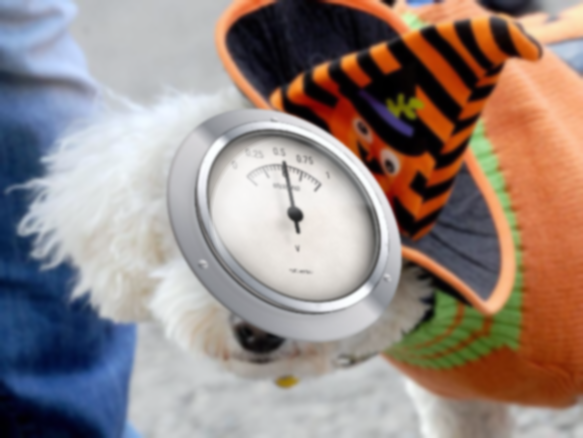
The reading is 0.5 (V)
